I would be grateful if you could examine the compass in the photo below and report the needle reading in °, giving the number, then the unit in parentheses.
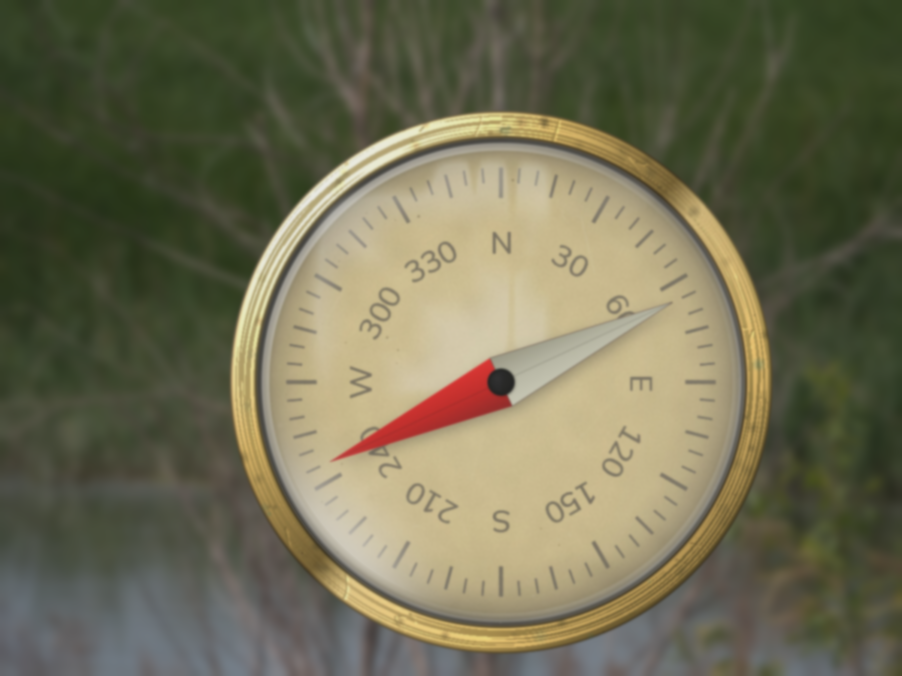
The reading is 245 (°)
